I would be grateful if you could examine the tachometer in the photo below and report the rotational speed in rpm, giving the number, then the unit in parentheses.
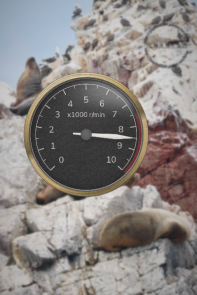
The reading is 8500 (rpm)
